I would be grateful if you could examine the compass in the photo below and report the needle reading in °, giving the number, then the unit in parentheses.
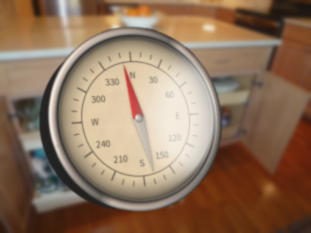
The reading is 350 (°)
